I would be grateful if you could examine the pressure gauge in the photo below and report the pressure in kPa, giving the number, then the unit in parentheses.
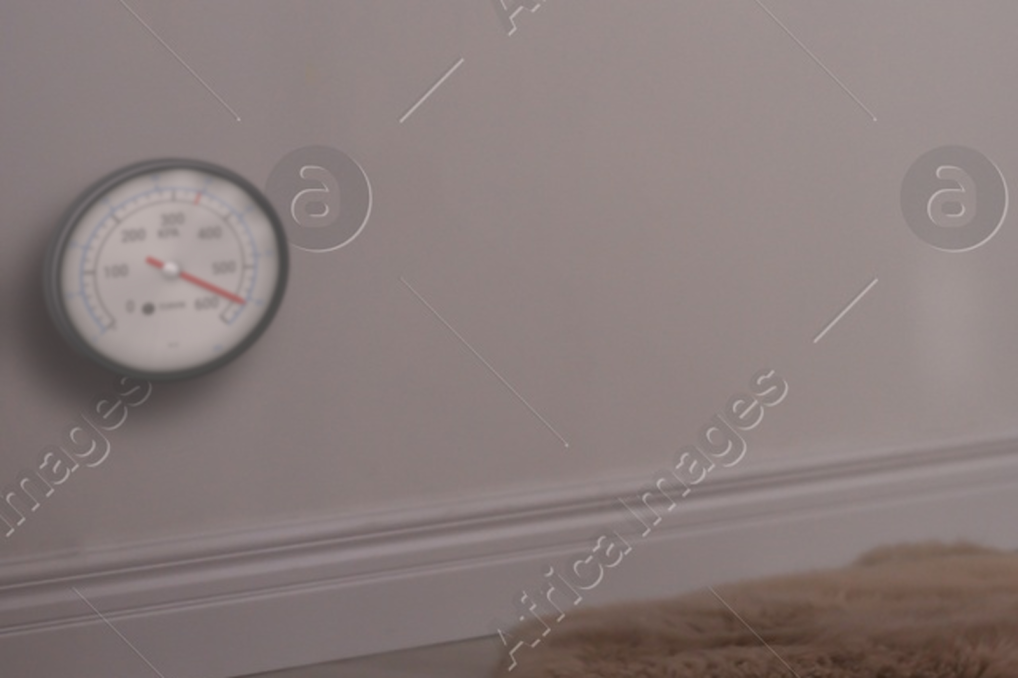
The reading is 560 (kPa)
